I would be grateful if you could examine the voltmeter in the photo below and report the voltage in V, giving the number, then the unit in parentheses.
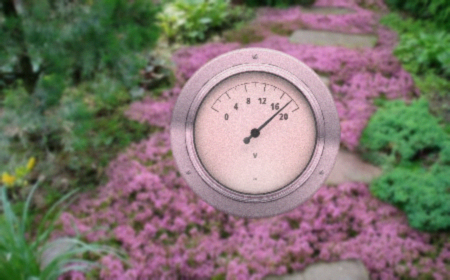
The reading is 18 (V)
